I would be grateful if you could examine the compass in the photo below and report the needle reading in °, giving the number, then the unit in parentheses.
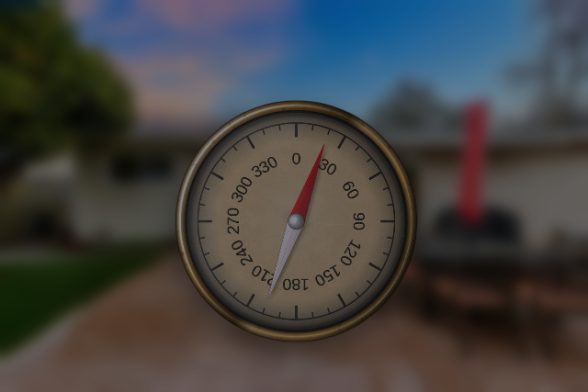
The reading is 20 (°)
